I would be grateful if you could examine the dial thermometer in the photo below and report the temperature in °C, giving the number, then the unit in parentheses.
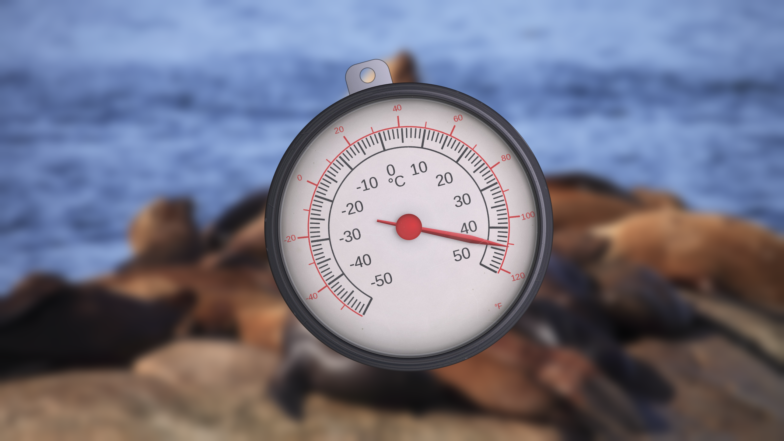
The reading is 44 (°C)
